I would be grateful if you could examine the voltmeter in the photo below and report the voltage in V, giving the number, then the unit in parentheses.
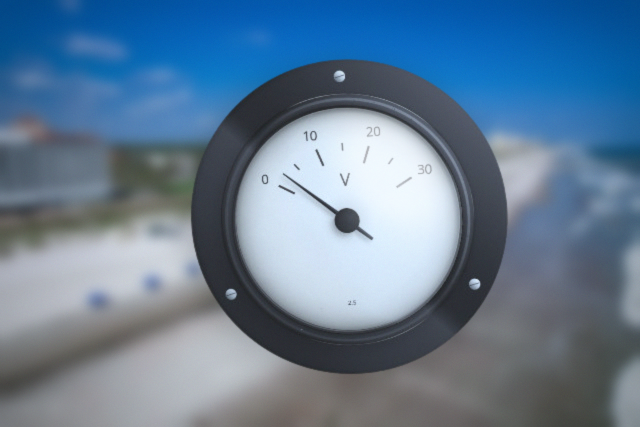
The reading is 2.5 (V)
